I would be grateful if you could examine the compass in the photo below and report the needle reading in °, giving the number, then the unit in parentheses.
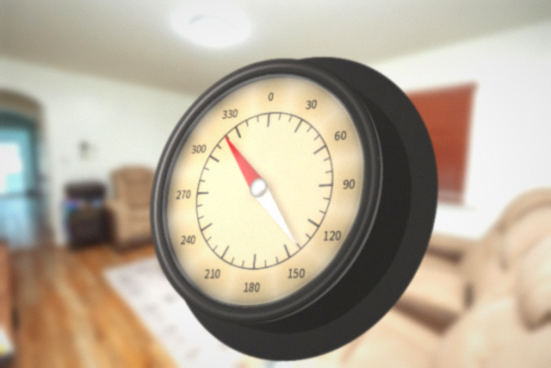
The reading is 320 (°)
